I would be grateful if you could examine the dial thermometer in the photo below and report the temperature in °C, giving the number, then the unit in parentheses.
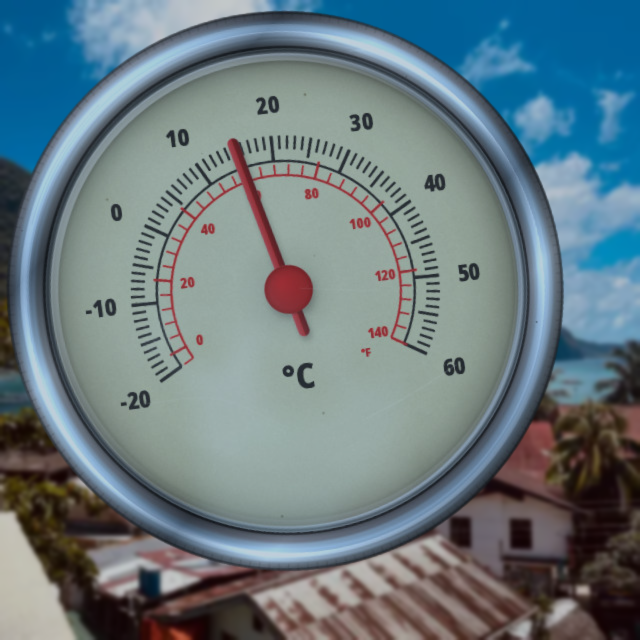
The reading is 15 (°C)
